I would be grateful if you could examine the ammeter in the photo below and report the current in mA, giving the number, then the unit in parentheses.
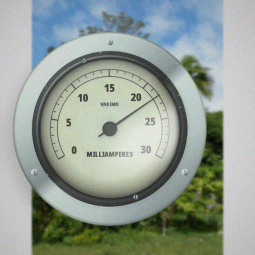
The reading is 22 (mA)
